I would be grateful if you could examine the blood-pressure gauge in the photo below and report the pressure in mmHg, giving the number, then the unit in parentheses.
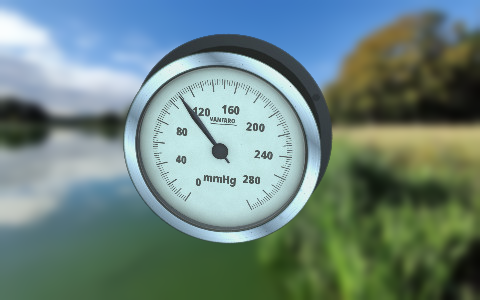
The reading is 110 (mmHg)
